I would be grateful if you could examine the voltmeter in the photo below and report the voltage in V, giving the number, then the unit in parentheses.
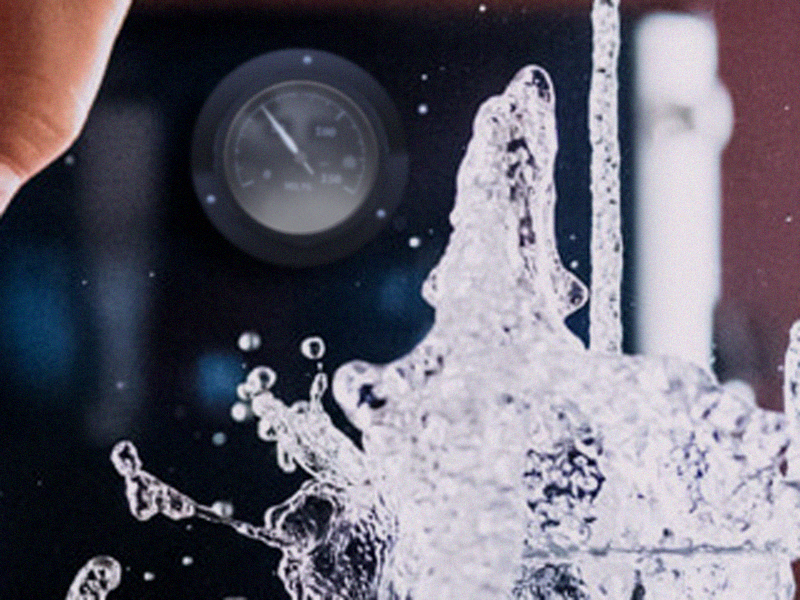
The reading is 50 (V)
